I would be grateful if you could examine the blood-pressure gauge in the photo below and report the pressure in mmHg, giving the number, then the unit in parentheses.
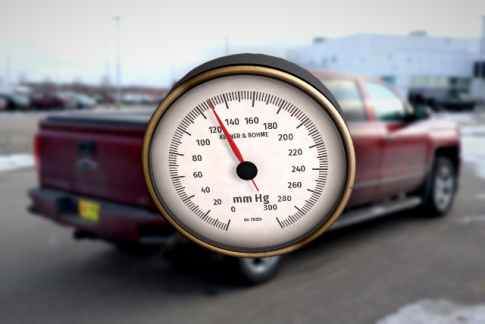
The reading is 130 (mmHg)
